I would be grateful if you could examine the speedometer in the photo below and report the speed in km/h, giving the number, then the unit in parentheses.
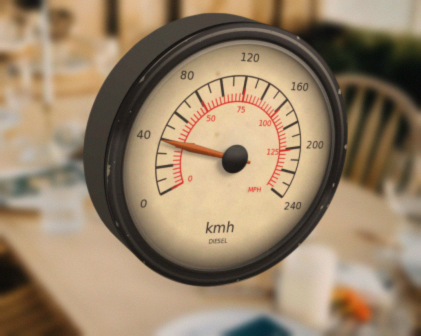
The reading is 40 (km/h)
